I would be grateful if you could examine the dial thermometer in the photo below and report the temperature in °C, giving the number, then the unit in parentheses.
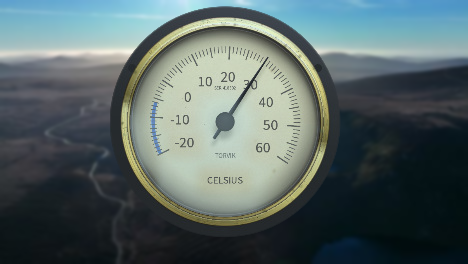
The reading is 30 (°C)
